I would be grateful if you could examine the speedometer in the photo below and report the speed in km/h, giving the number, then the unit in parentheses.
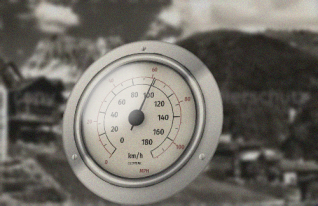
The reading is 100 (km/h)
